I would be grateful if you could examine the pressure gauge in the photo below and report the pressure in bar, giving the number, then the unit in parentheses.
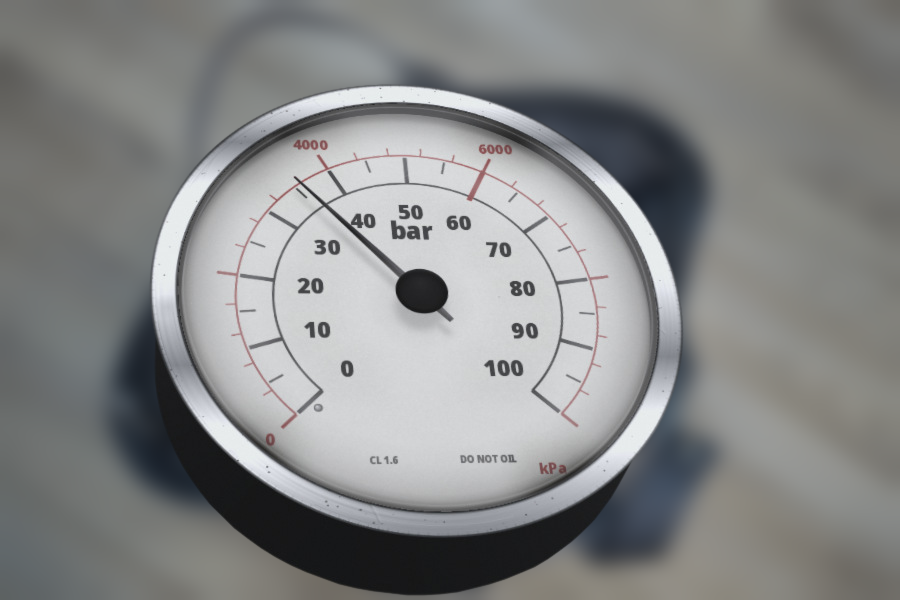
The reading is 35 (bar)
